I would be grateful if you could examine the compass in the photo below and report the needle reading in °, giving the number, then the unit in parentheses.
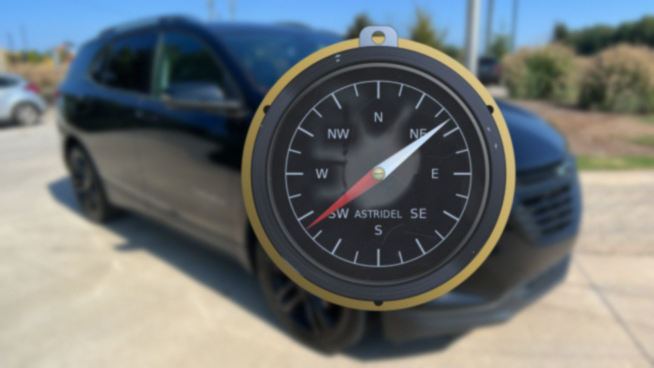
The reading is 232.5 (°)
